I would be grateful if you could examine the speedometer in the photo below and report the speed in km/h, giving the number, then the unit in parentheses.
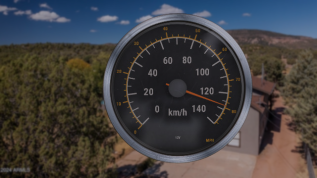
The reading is 127.5 (km/h)
